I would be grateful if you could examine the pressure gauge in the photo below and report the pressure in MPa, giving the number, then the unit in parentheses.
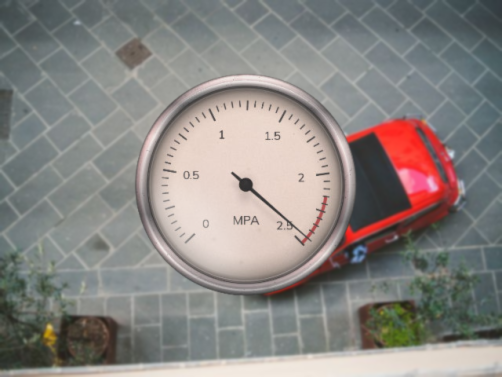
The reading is 2.45 (MPa)
